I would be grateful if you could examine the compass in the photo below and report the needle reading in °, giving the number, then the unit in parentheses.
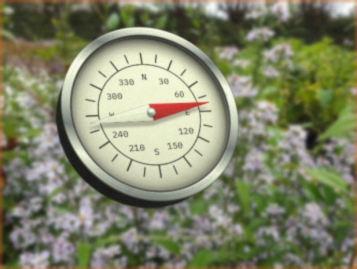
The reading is 82.5 (°)
